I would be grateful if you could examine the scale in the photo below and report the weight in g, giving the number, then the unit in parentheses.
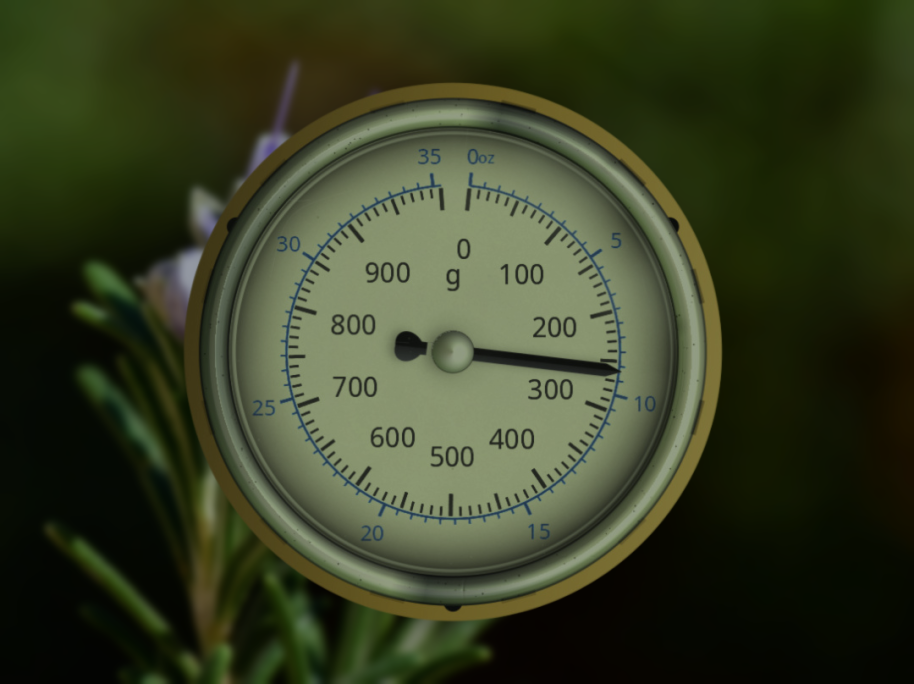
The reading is 260 (g)
